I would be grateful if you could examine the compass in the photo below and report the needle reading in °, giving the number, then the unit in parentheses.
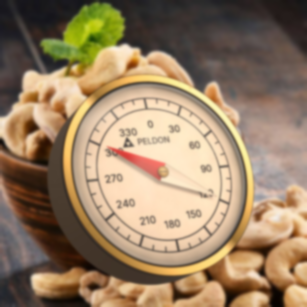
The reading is 300 (°)
